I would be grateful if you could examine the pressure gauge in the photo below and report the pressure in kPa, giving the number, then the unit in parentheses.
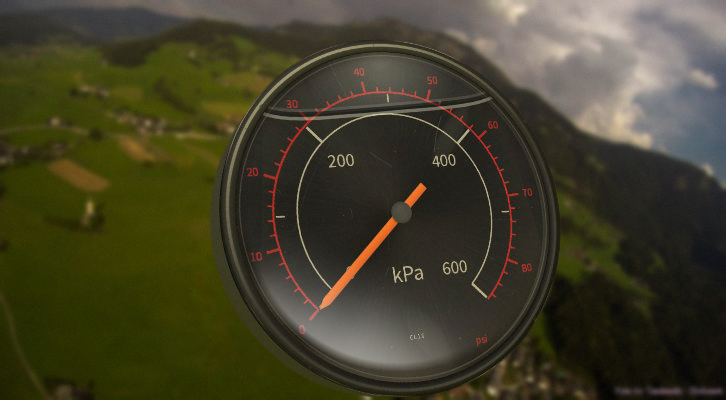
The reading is 0 (kPa)
